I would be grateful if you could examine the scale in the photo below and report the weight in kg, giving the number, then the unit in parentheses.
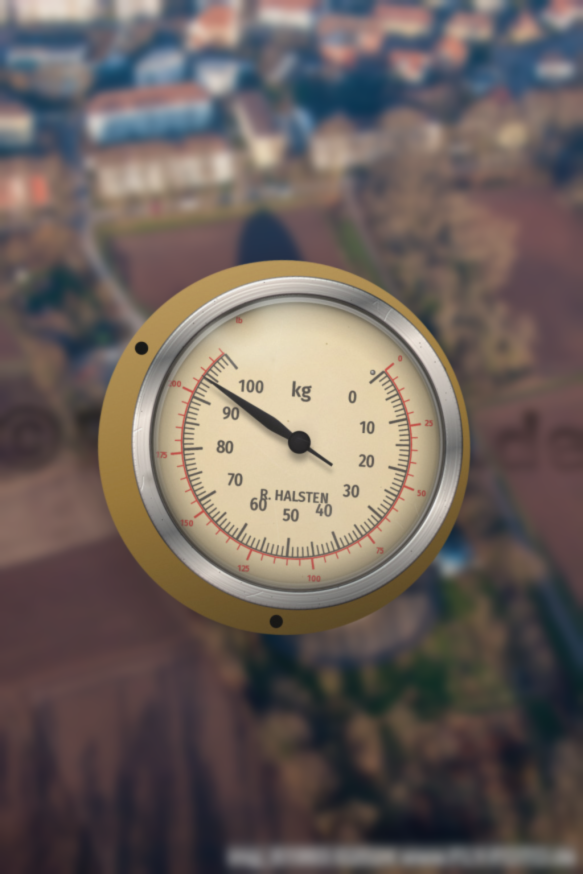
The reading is 94 (kg)
